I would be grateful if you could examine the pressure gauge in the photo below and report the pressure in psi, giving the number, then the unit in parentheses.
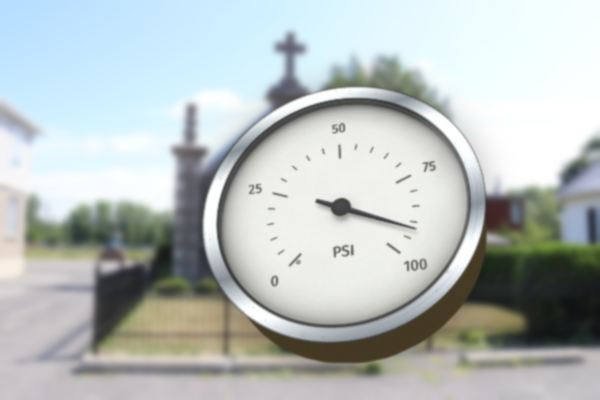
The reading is 92.5 (psi)
